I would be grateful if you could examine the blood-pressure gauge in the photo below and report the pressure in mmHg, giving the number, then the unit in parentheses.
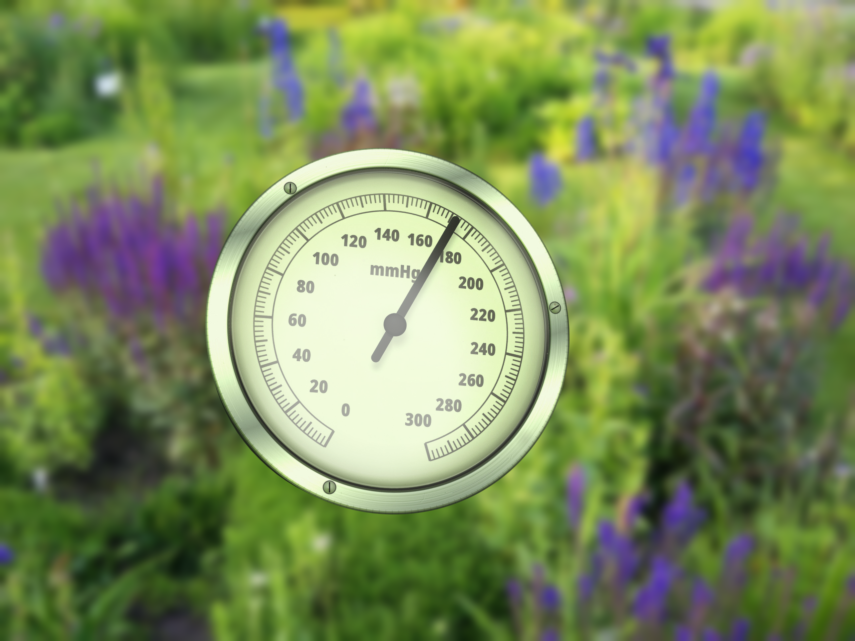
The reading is 172 (mmHg)
